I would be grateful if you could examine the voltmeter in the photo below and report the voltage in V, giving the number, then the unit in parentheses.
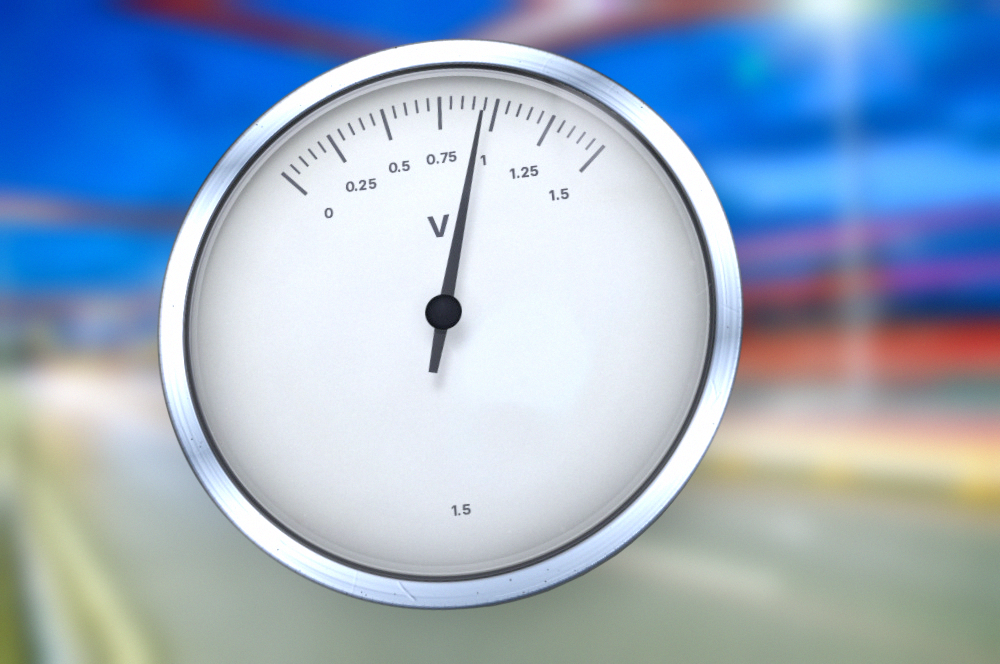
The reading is 0.95 (V)
